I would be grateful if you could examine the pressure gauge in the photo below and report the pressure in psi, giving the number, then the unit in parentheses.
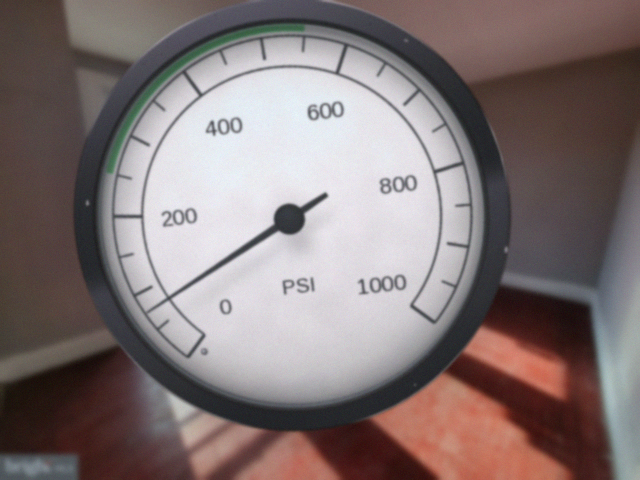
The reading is 75 (psi)
